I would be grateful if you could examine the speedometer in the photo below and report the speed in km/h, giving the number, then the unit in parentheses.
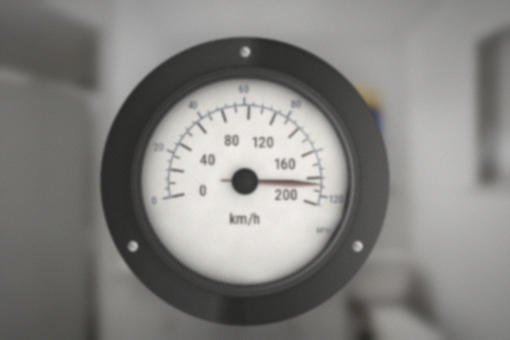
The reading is 185 (km/h)
